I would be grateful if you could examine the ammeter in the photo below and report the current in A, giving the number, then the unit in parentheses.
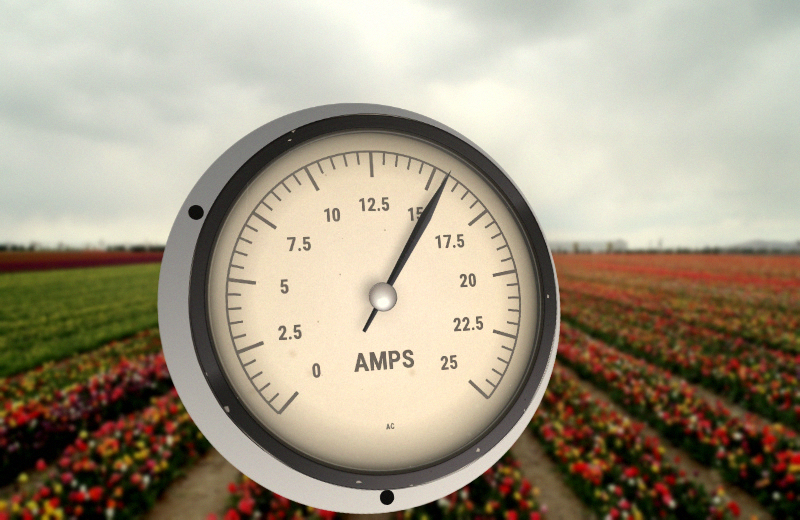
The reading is 15.5 (A)
